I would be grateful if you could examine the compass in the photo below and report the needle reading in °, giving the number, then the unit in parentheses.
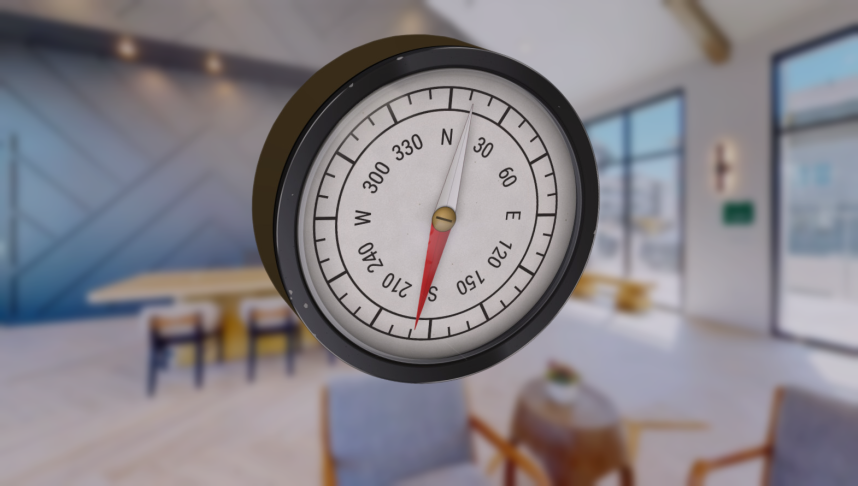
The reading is 190 (°)
